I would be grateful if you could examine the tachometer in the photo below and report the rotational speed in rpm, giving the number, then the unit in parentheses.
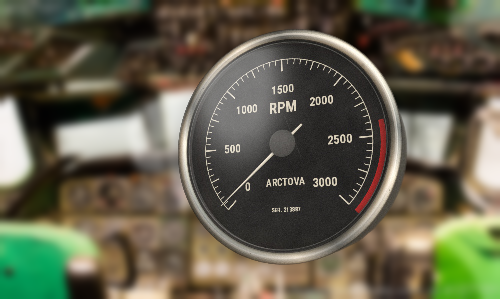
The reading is 50 (rpm)
